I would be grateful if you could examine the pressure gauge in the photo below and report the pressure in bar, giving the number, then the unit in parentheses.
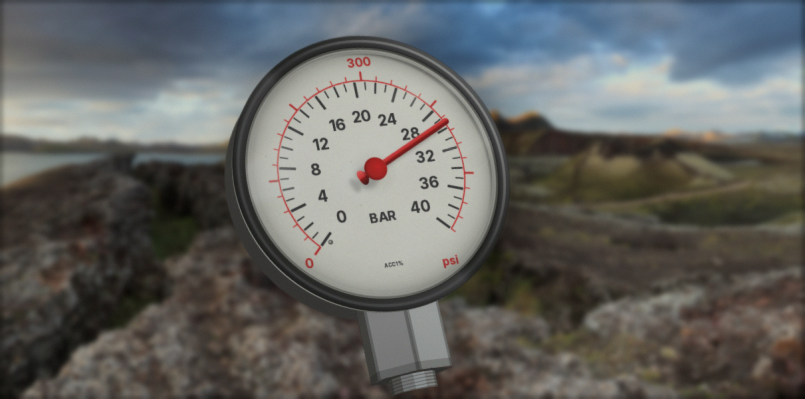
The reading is 29.5 (bar)
